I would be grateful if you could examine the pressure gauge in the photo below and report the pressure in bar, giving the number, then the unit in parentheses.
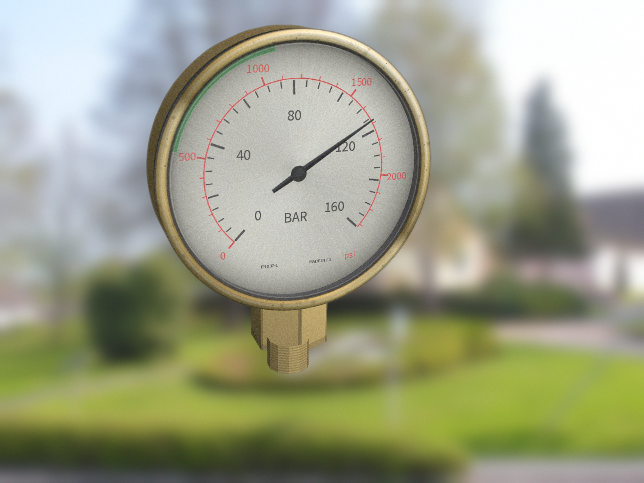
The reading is 115 (bar)
